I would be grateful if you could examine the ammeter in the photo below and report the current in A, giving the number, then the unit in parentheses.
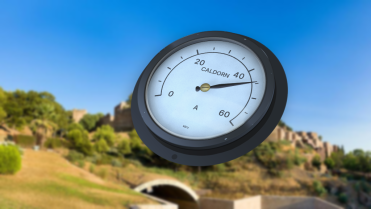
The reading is 45 (A)
